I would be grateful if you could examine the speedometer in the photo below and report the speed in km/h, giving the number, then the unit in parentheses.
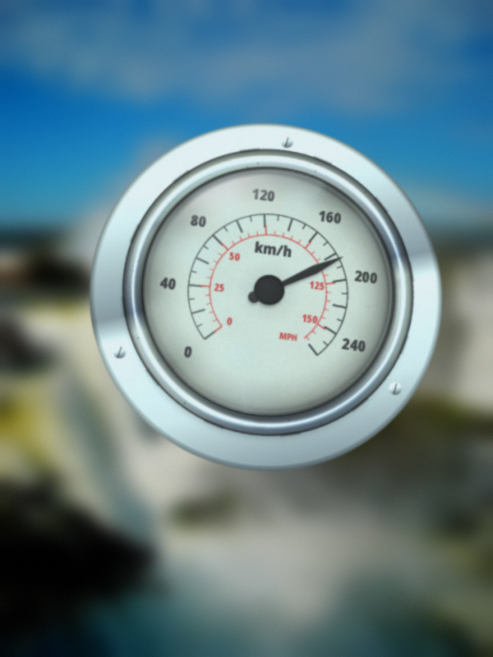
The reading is 185 (km/h)
